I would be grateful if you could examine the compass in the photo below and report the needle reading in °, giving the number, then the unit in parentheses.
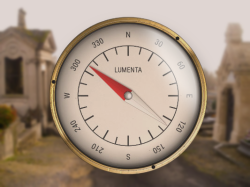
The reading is 307.5 (°)
